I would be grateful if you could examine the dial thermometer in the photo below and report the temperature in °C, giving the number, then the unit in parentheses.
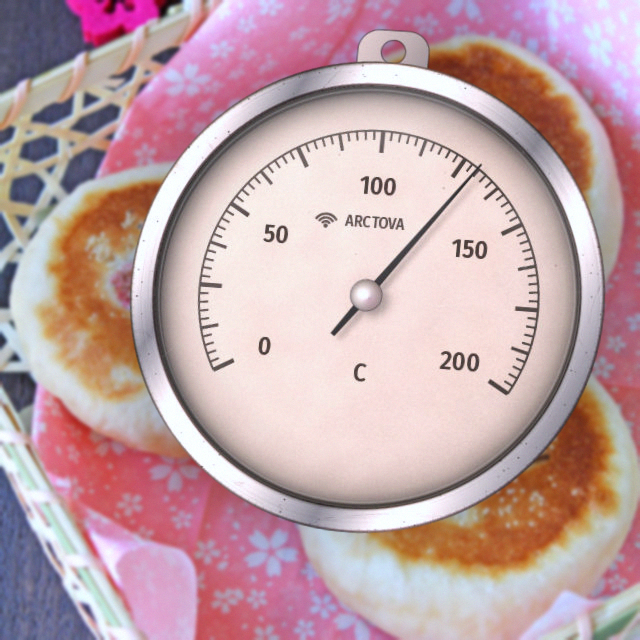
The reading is 130 (°C)
